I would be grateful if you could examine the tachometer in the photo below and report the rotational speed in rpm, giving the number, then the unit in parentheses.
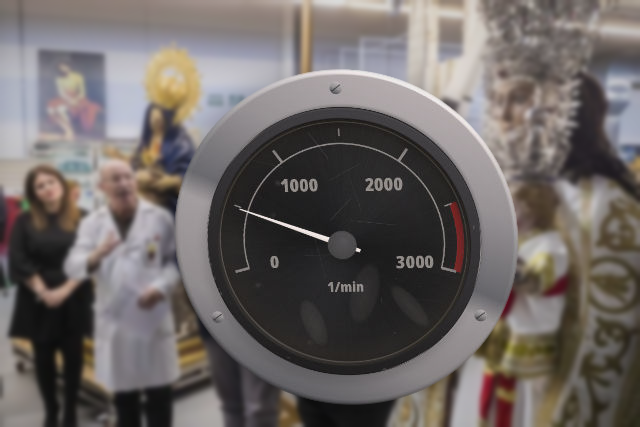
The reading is 500 (rpm)
